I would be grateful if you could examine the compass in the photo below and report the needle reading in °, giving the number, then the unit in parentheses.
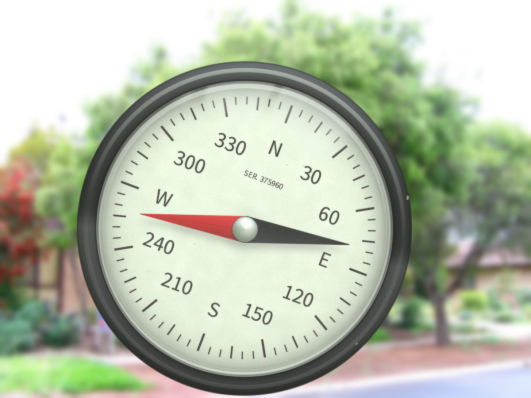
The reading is 257.5 (°)
